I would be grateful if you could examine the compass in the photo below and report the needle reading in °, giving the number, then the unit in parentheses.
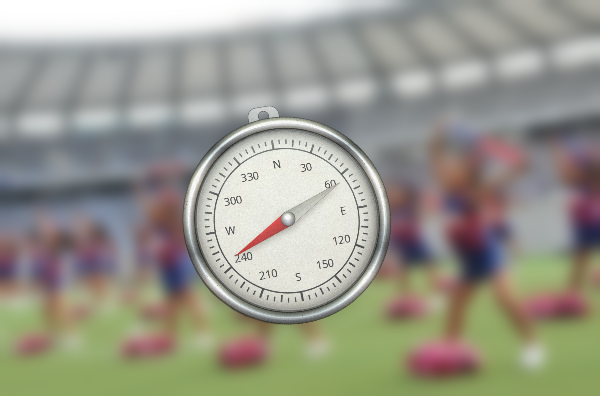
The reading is 245 (°)
